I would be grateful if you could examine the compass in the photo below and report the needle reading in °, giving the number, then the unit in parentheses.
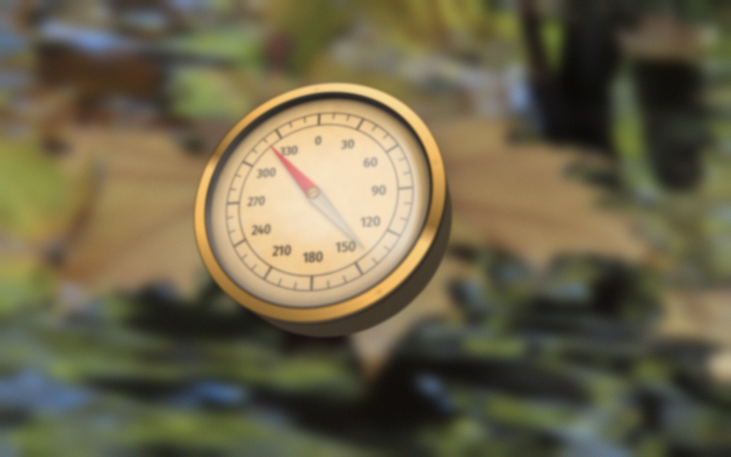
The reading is 320 (°)
